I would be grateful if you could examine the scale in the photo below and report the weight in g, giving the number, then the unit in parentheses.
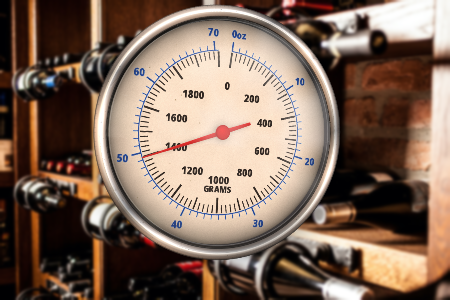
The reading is 1400 (g)
